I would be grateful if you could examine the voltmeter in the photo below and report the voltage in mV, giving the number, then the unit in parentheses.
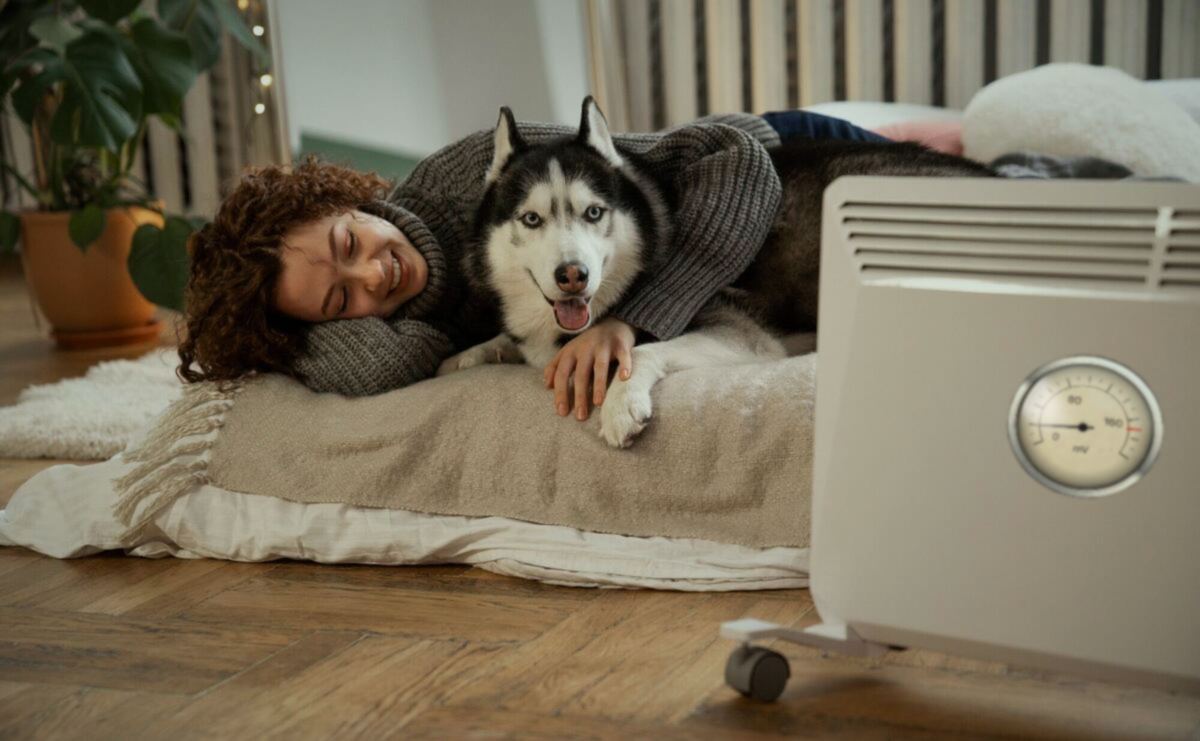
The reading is 20 (mV)
